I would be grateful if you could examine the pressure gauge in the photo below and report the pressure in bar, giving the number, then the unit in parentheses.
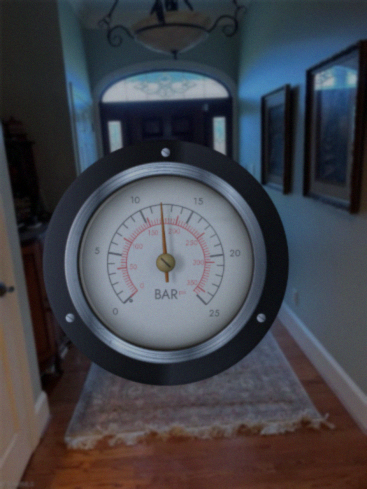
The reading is 12 (bar)
